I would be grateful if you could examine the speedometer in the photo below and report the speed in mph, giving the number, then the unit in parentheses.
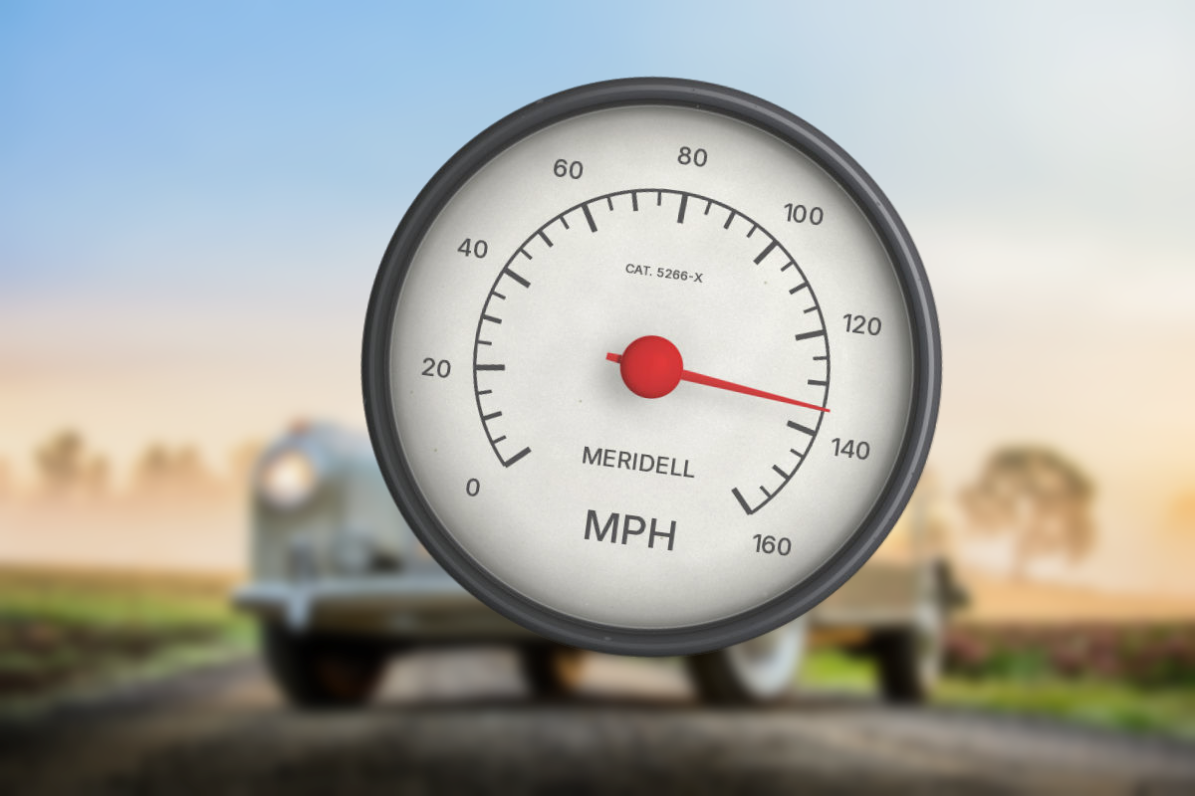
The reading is 135 (mph)
